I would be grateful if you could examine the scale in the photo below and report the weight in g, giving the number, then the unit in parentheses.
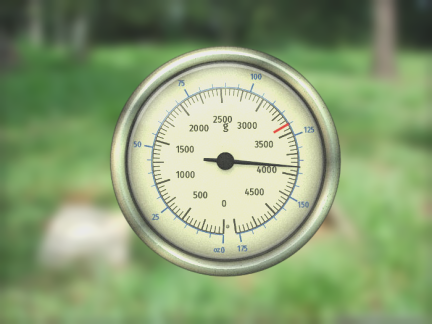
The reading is 3900 (g)
